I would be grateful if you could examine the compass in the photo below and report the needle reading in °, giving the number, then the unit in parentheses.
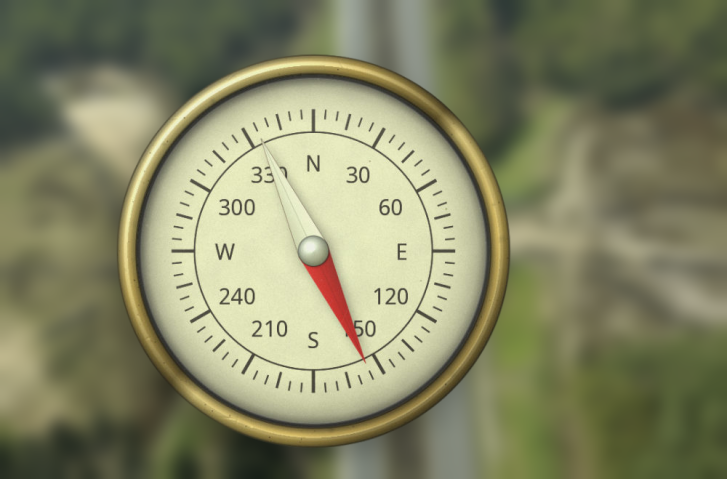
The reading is 155 (°)
